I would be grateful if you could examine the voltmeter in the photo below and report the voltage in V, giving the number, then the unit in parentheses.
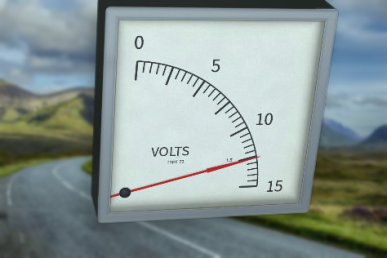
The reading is 12.5 (V)
